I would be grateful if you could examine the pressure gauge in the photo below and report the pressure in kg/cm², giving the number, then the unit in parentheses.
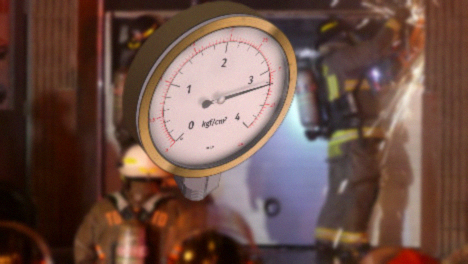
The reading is 3.2 (kg/cm²)
